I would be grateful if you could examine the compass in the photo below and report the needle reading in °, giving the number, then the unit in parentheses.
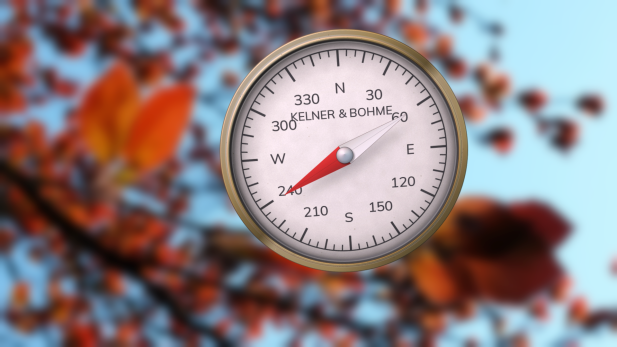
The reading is 240 (°)
